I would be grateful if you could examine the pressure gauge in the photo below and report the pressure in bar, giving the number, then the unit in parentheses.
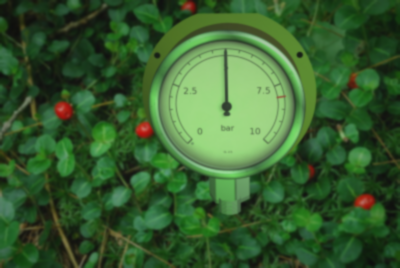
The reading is 5 (bar)
